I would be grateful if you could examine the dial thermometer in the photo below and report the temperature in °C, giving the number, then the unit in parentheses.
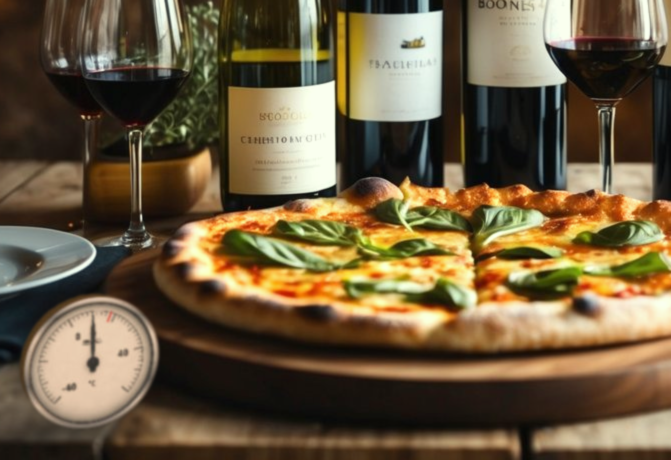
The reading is 10 (°C)
